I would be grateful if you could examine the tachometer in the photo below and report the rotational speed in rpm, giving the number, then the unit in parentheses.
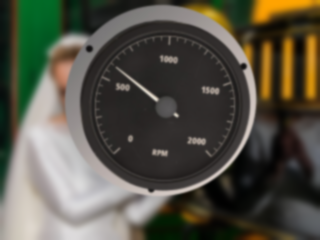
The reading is 600 (rpm)
